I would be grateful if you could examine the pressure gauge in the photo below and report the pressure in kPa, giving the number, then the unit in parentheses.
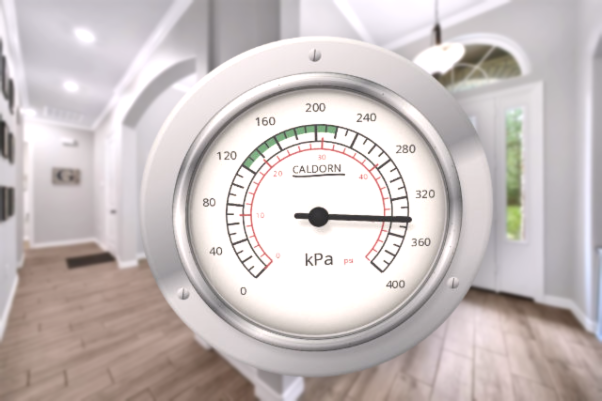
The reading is 340 (kPa)
